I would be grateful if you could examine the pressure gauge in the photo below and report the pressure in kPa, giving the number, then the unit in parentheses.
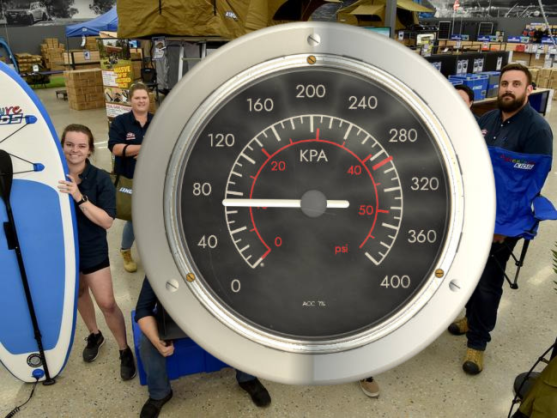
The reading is 70 (kPa)
